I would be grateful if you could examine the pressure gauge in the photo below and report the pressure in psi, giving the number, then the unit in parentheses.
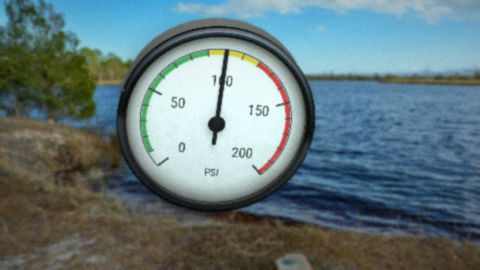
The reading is 100 (psi)
